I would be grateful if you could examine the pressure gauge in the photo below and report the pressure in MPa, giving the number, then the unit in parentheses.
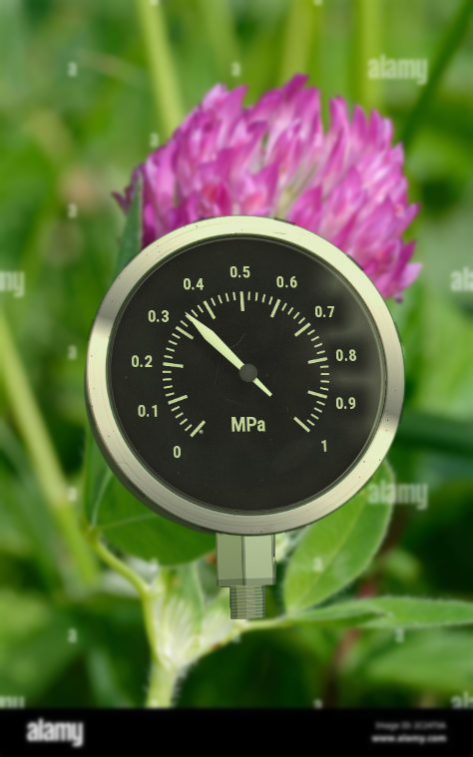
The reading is 0.34 (MPa)
